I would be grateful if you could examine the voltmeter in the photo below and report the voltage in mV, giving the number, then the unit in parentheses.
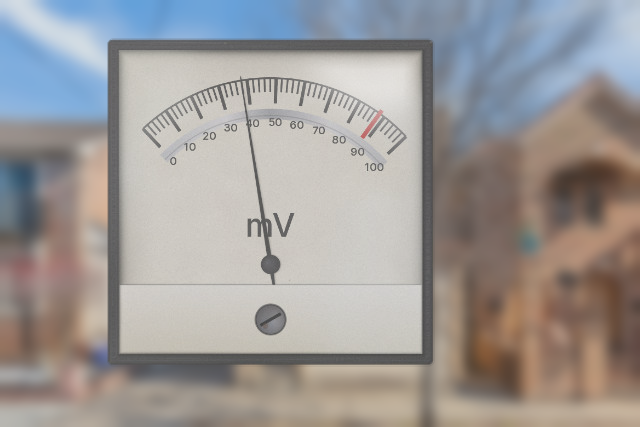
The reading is 38 (mV)
